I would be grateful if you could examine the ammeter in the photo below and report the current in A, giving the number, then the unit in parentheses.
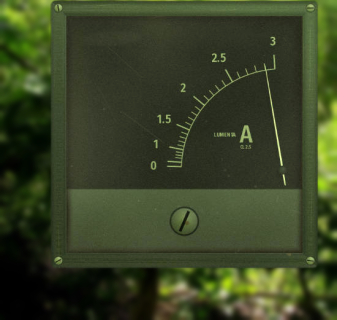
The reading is 2.9 (A)
